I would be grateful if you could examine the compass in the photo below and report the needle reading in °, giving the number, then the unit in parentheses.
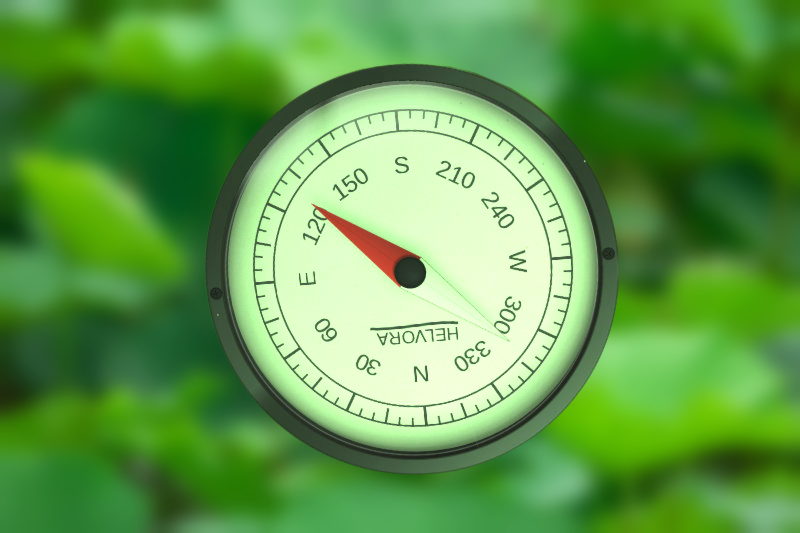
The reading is 130 (°)
